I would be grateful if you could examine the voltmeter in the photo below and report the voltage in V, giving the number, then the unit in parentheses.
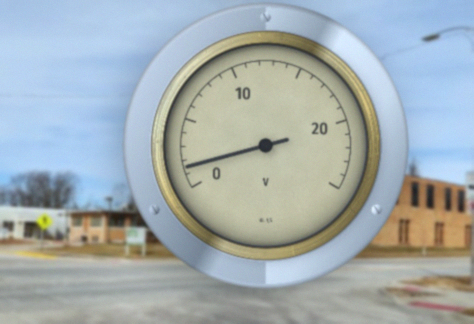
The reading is 1.5 (V)
